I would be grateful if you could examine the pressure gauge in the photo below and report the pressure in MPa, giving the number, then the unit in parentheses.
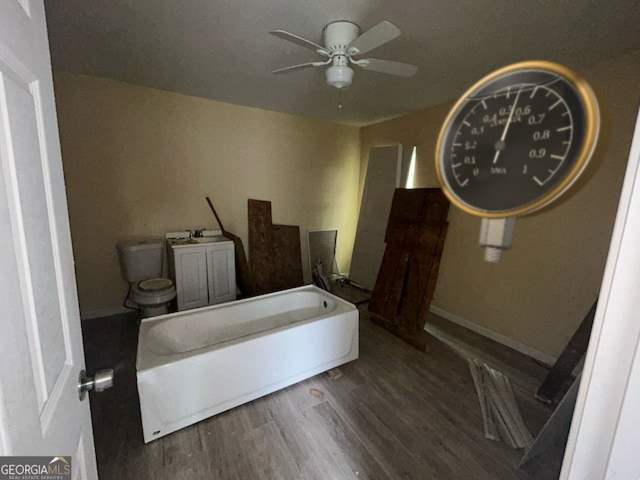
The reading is 0.55 (MPa)
